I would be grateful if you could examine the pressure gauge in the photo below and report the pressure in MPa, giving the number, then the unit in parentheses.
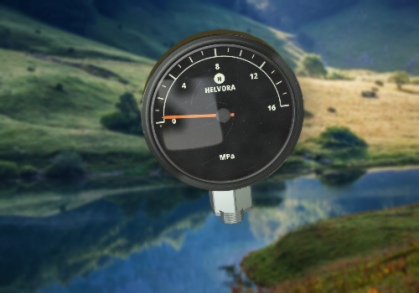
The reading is 0.5 (MPa)
